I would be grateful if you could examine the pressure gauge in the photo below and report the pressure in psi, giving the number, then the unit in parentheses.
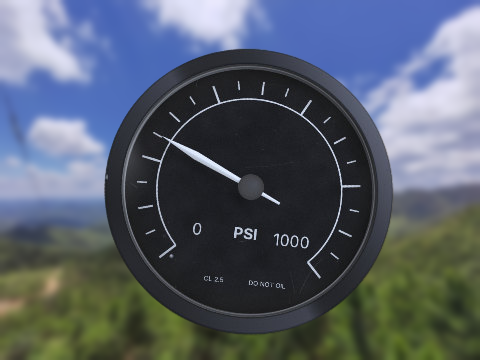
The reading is 250 (psi)
